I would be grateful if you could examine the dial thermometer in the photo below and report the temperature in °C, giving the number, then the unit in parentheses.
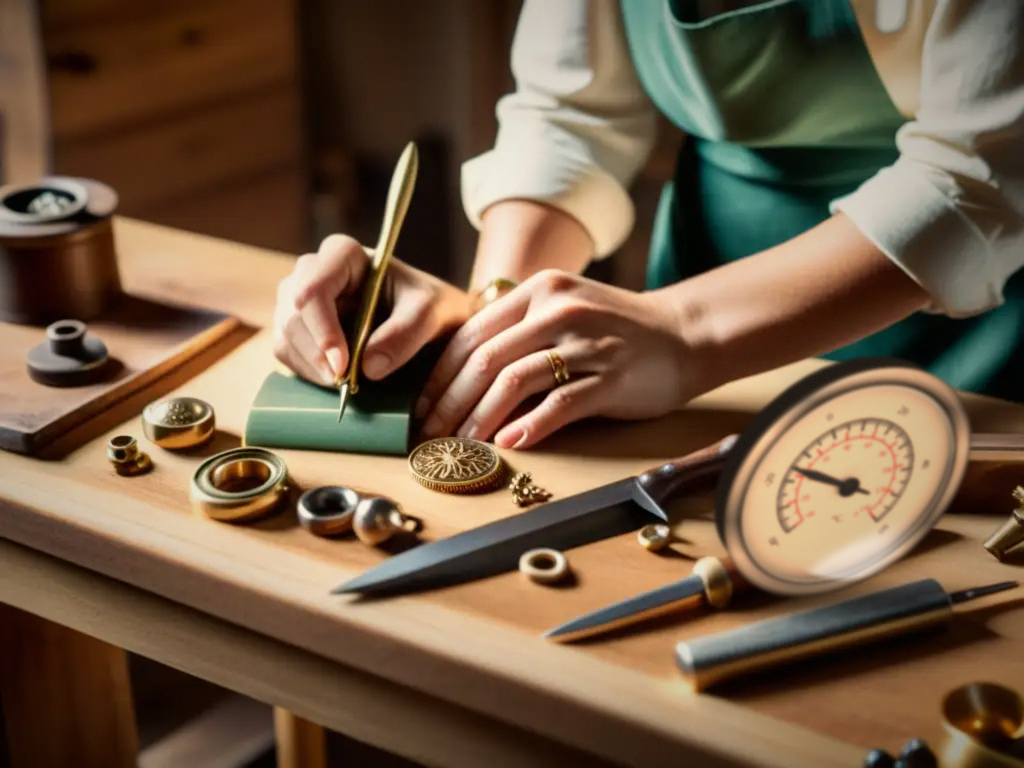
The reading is -15 (°C)
